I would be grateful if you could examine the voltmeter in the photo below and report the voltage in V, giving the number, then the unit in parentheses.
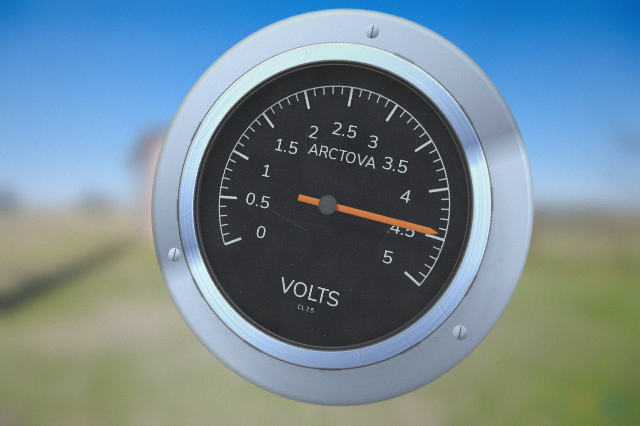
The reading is 4.45 (V)
